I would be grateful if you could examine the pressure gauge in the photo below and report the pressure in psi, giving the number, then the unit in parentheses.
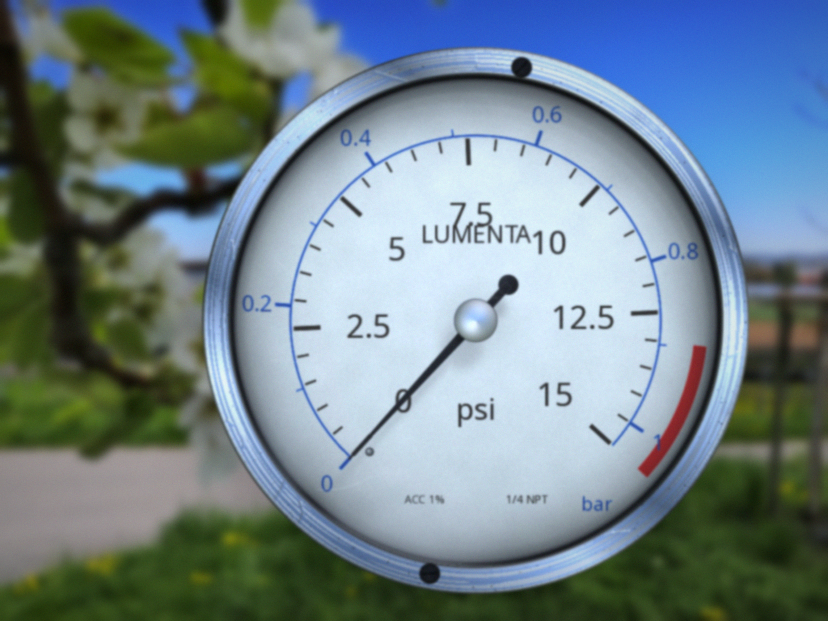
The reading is 0 (psi)
